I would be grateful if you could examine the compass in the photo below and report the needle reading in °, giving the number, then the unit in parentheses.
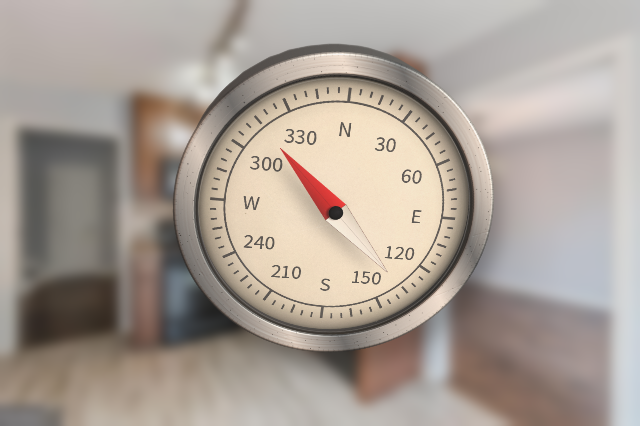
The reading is 315 (°)
